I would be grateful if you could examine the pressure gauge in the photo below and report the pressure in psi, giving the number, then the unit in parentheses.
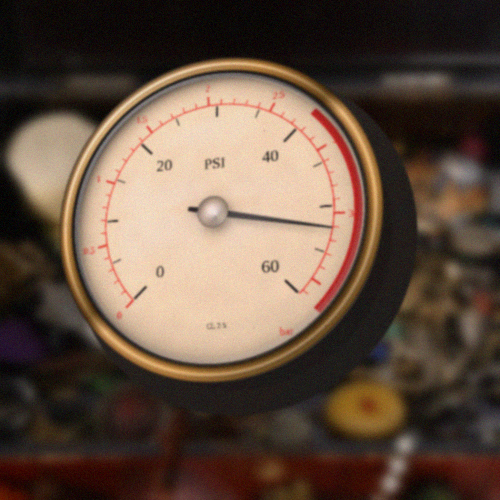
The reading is 52.5 (psi)
